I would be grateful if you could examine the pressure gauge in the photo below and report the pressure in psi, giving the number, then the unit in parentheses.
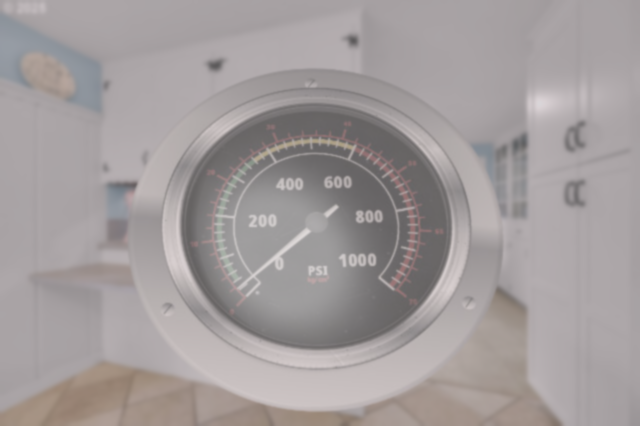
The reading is 20 (psi)
